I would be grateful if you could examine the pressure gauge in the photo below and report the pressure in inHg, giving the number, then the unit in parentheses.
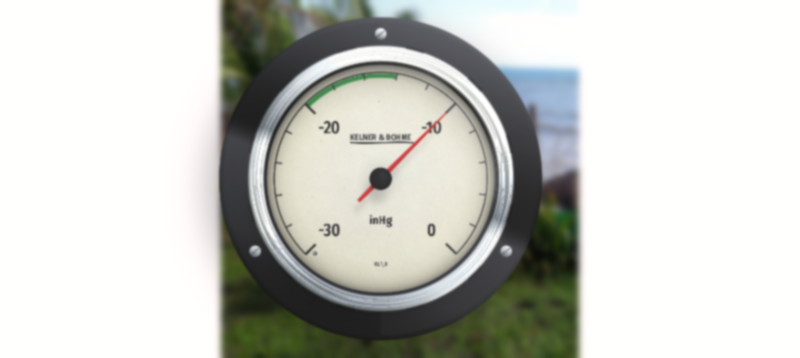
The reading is -10 (inHg)
